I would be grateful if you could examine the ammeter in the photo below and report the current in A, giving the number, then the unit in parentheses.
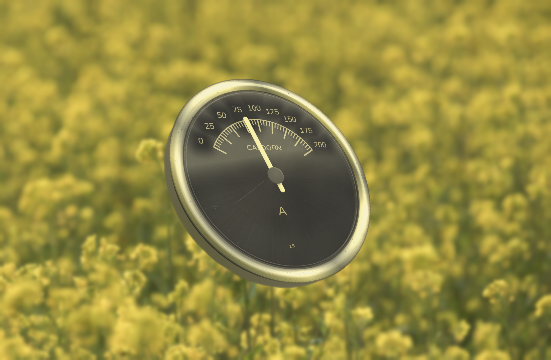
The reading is 75 (A)
